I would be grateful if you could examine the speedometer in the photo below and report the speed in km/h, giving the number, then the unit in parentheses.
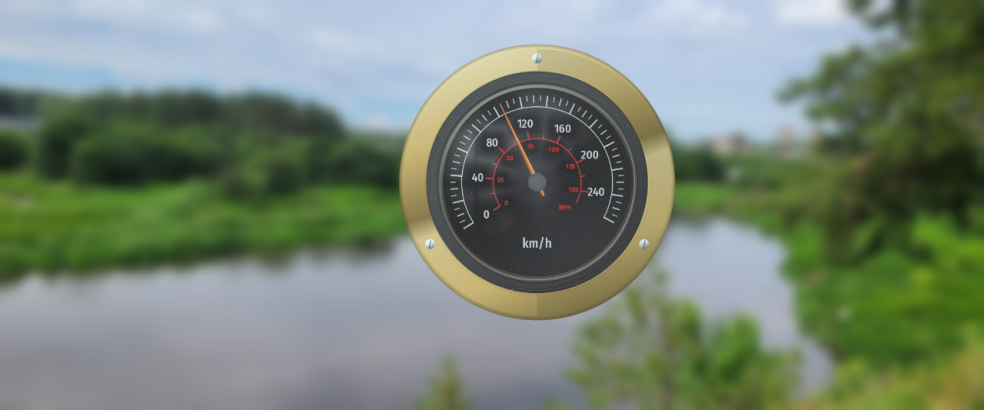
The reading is 105 (km/h)
